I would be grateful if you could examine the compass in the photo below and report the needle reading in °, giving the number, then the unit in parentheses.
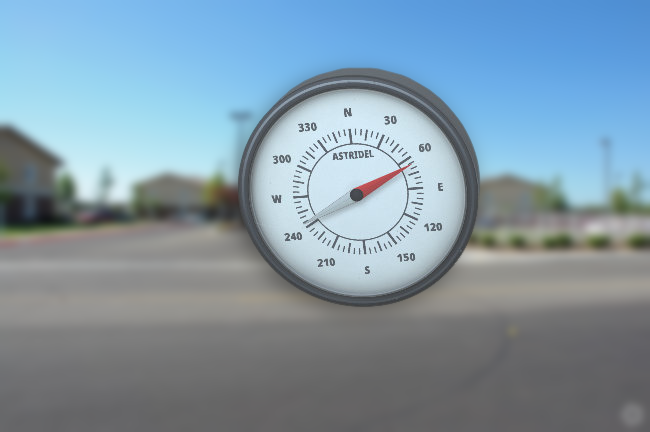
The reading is 65 (°)
